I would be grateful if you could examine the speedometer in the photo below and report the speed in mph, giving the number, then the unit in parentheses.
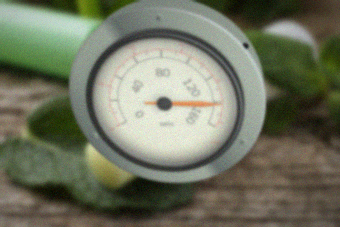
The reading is 140 (mph)
